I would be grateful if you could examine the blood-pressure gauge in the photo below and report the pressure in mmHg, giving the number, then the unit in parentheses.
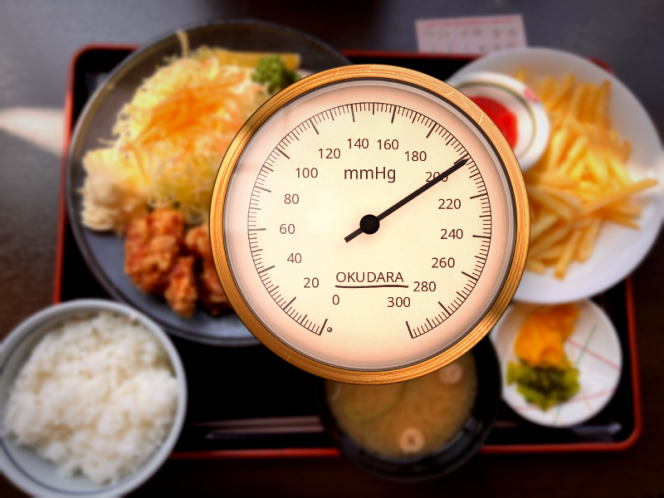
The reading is 202 (mmHg)
